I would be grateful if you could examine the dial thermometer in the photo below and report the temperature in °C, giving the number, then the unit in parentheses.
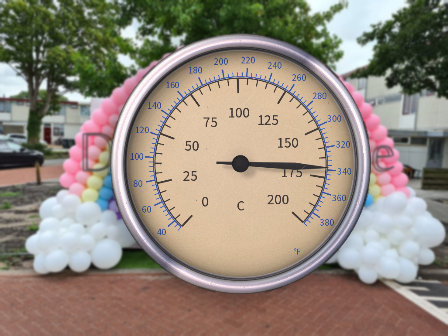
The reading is 170 (°C)
